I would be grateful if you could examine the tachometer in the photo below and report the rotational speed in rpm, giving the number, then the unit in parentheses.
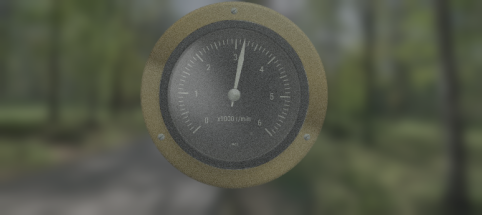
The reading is 3200 (rpm)
